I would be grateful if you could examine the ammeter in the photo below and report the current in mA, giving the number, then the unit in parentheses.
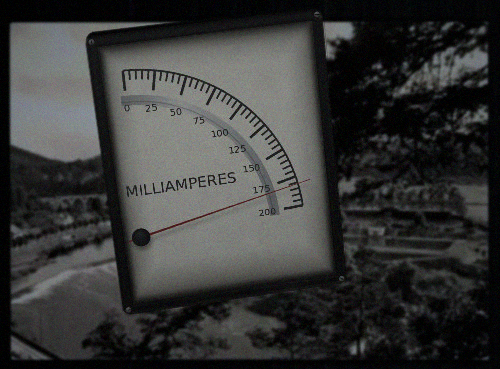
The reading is 180 (mA)
